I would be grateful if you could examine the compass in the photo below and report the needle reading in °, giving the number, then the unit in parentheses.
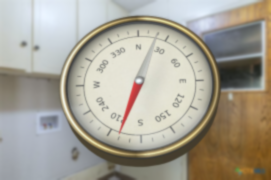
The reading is 200 (°)
